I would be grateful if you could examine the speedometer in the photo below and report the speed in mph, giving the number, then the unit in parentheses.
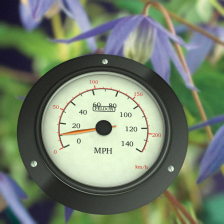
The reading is 10 (mph)
